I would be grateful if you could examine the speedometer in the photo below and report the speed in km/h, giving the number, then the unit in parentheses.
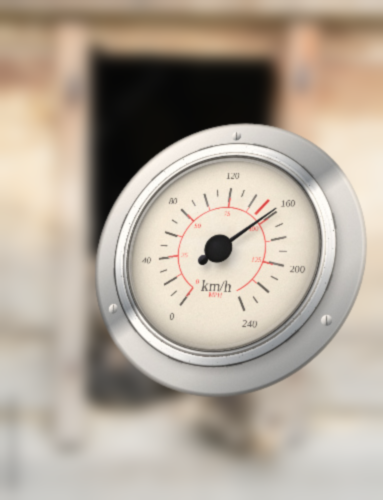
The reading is 160 (km/h)
